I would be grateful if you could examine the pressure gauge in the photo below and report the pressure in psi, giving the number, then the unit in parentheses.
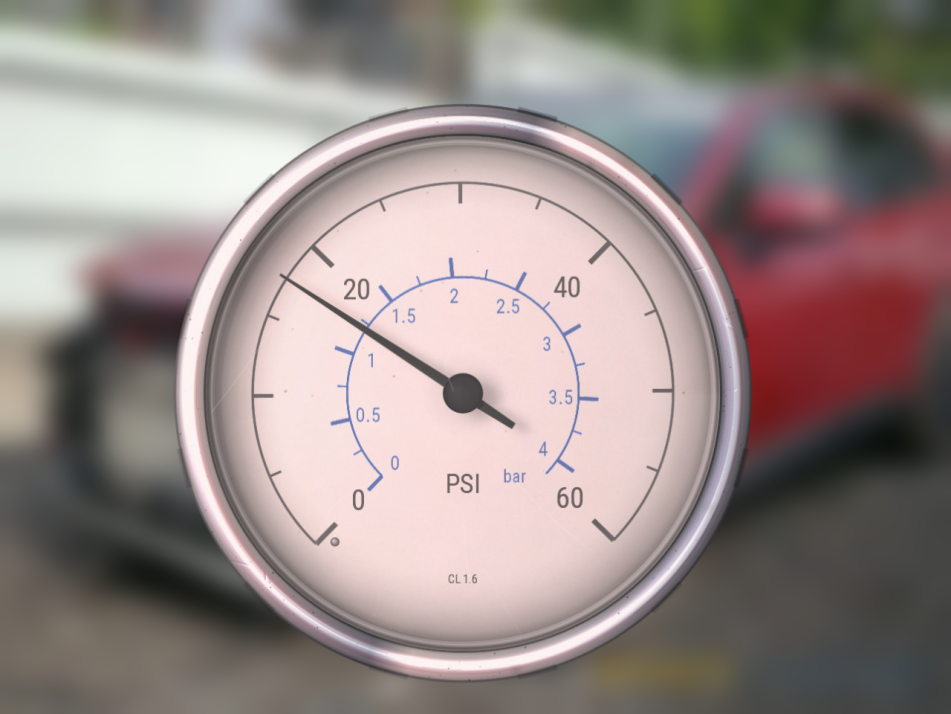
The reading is 17.5 (psi)
